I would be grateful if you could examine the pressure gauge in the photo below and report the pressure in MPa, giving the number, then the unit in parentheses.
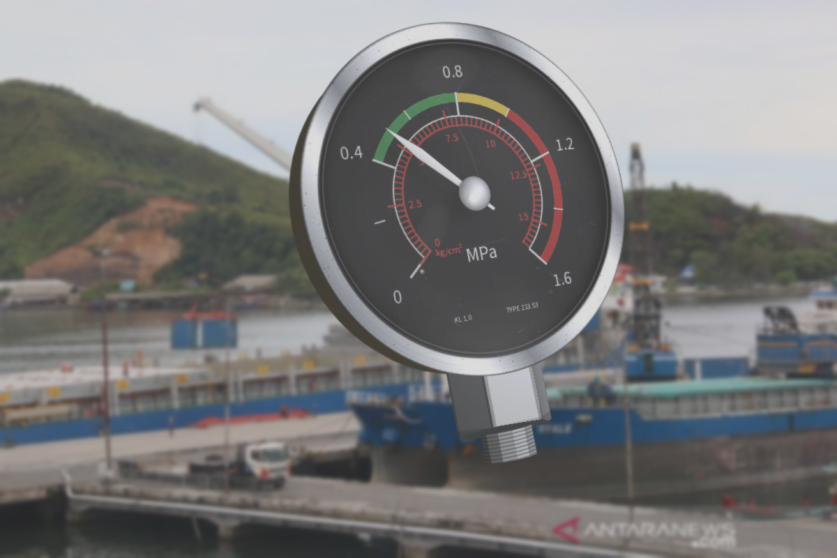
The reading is 0.5 (MPa)
